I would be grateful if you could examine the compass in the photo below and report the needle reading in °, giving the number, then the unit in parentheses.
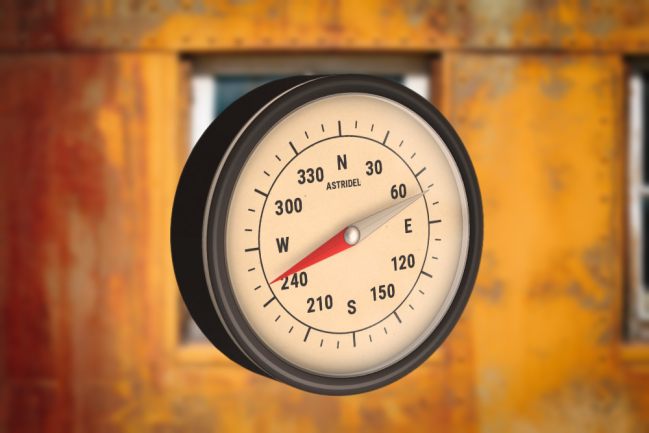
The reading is 250 (°)
